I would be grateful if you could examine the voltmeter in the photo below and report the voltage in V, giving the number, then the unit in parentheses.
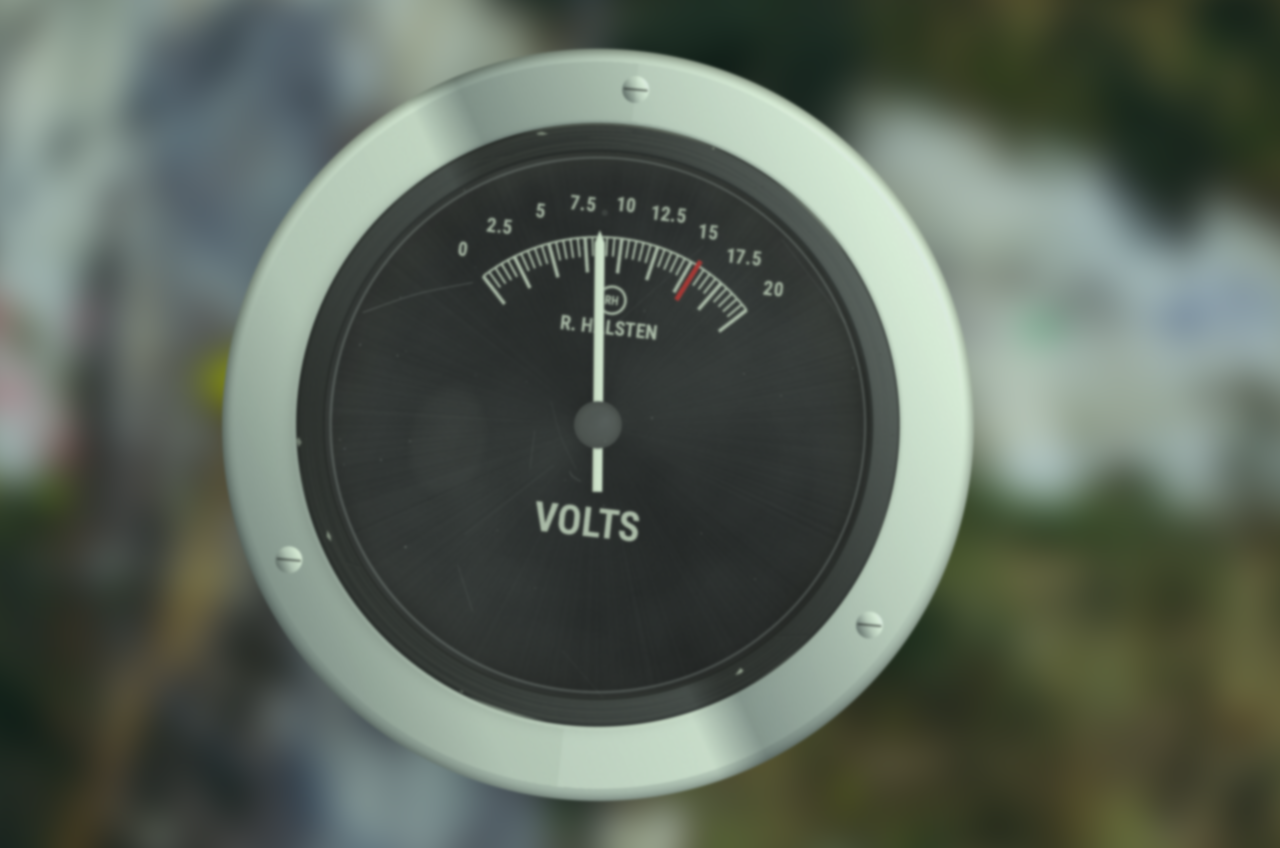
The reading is 8.5 (V)
